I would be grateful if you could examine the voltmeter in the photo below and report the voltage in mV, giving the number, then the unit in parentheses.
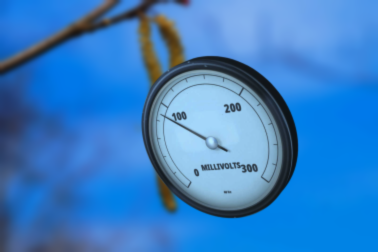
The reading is 90 (mV)
